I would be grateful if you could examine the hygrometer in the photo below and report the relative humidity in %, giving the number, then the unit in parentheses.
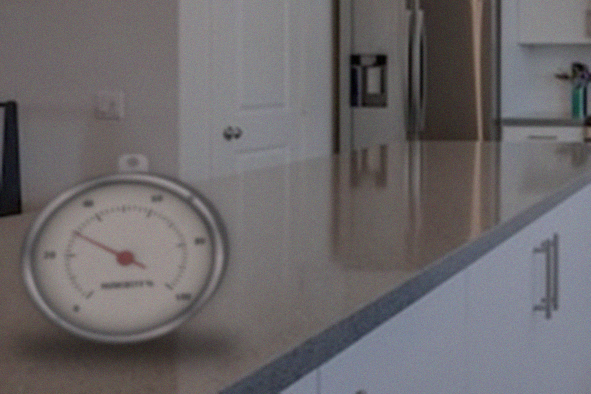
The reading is 30 (%)
